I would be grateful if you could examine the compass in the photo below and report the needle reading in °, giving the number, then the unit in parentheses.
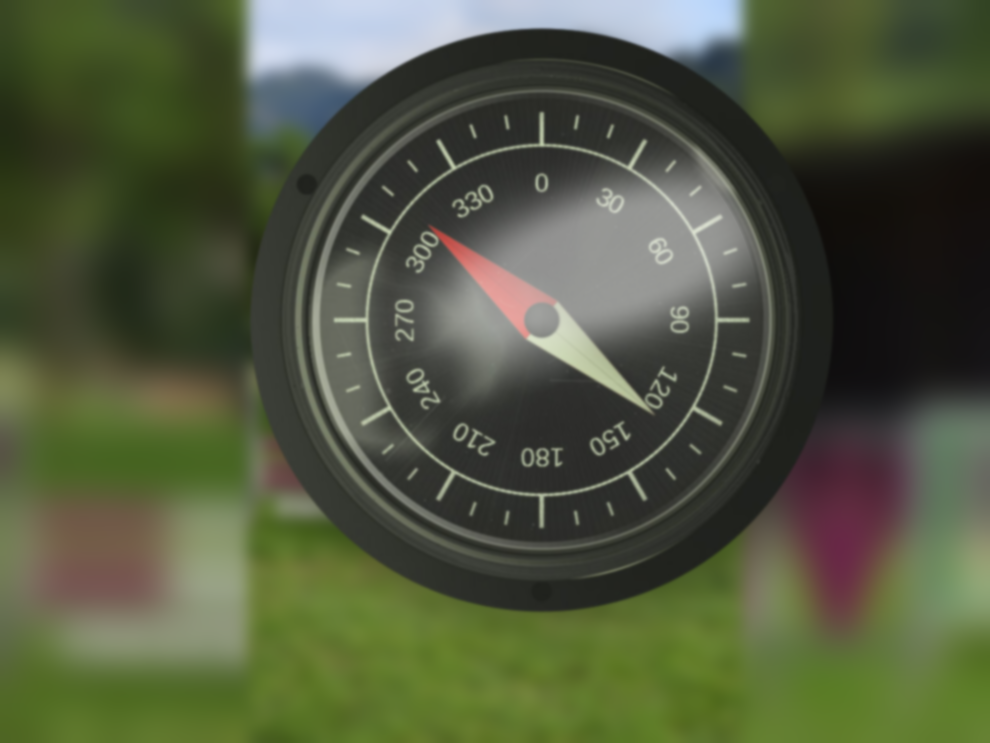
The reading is 310 (°)
